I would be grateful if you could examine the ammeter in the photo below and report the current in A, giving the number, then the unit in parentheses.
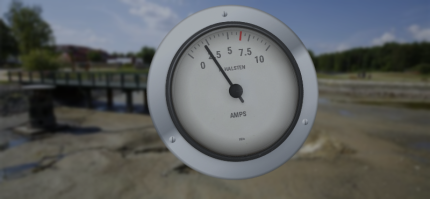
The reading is 2 (A)
